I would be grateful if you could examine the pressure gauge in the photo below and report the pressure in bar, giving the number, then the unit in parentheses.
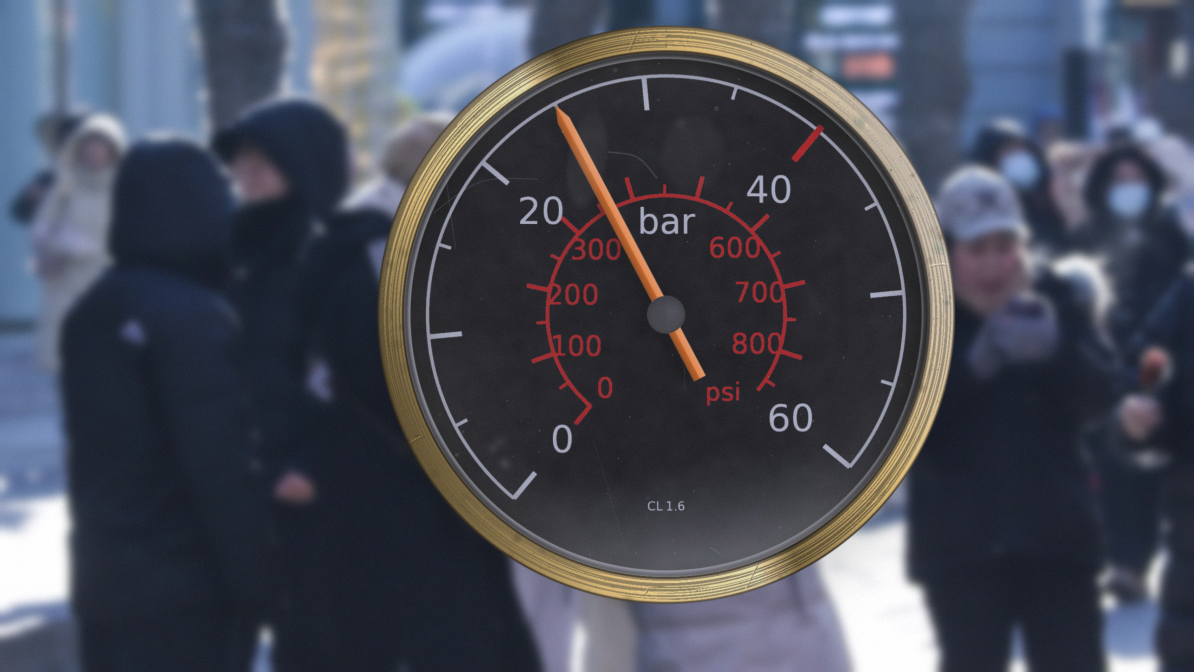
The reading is 25 (bar)
